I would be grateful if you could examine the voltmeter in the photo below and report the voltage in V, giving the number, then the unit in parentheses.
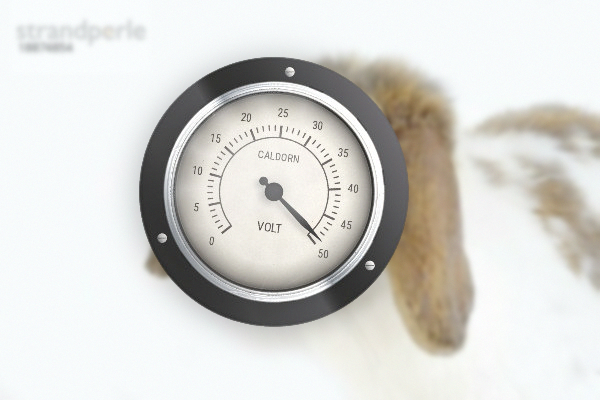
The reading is 49 (V)
